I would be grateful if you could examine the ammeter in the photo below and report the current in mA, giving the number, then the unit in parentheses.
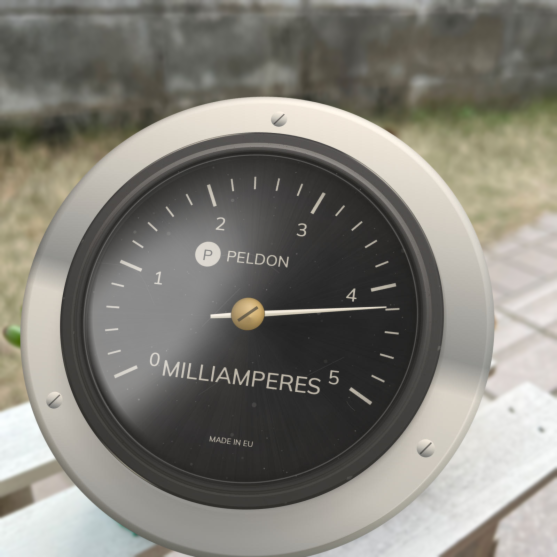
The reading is 4.2 (mA)
